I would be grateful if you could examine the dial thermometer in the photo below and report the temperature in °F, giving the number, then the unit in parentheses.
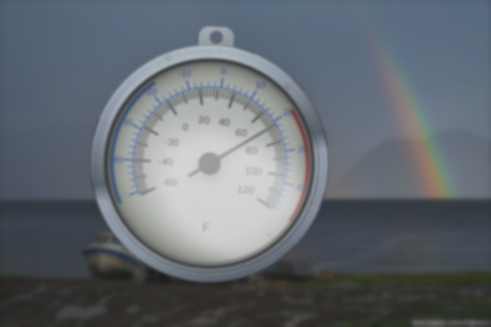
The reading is 70 (°F)
